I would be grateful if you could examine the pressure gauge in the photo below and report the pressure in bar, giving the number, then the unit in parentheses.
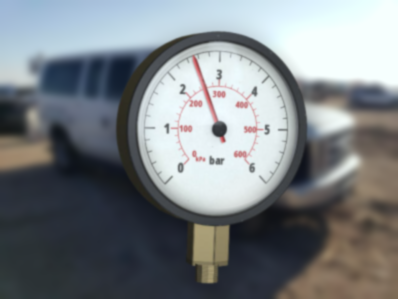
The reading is 2.5 (bar)
